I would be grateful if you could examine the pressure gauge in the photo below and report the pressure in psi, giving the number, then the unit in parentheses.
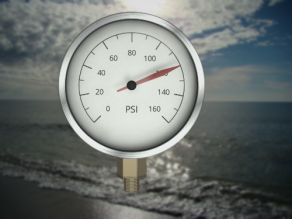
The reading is 120 (psi)
